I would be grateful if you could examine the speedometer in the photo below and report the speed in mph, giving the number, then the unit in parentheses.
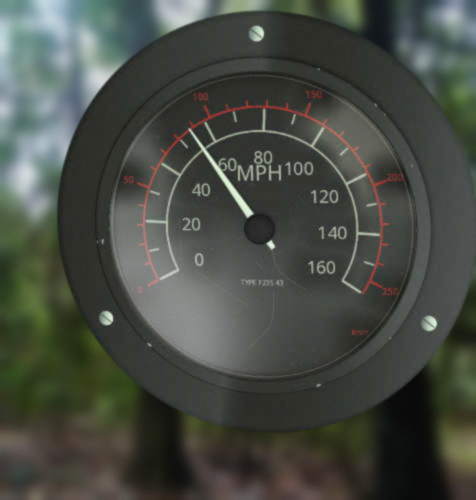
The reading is 55 (mph)
